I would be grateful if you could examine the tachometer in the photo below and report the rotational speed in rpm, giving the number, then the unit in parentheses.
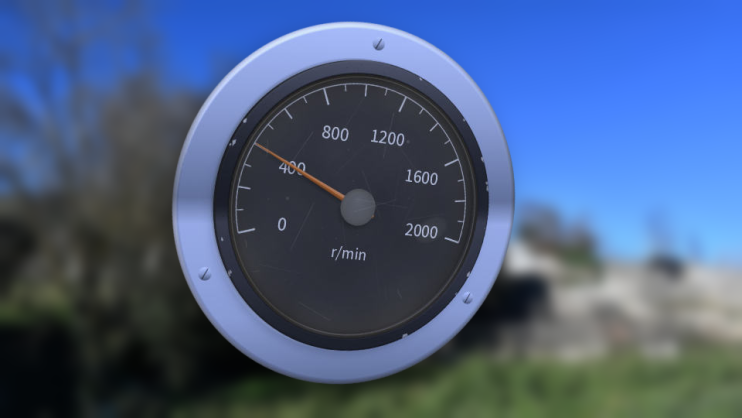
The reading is 400 (rpm)
